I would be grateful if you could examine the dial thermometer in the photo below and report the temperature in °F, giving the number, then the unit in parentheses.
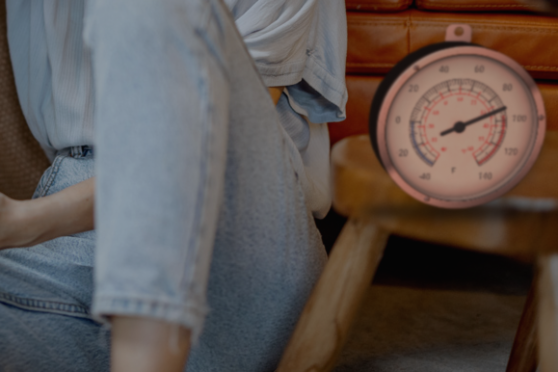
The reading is 90 (°F)
